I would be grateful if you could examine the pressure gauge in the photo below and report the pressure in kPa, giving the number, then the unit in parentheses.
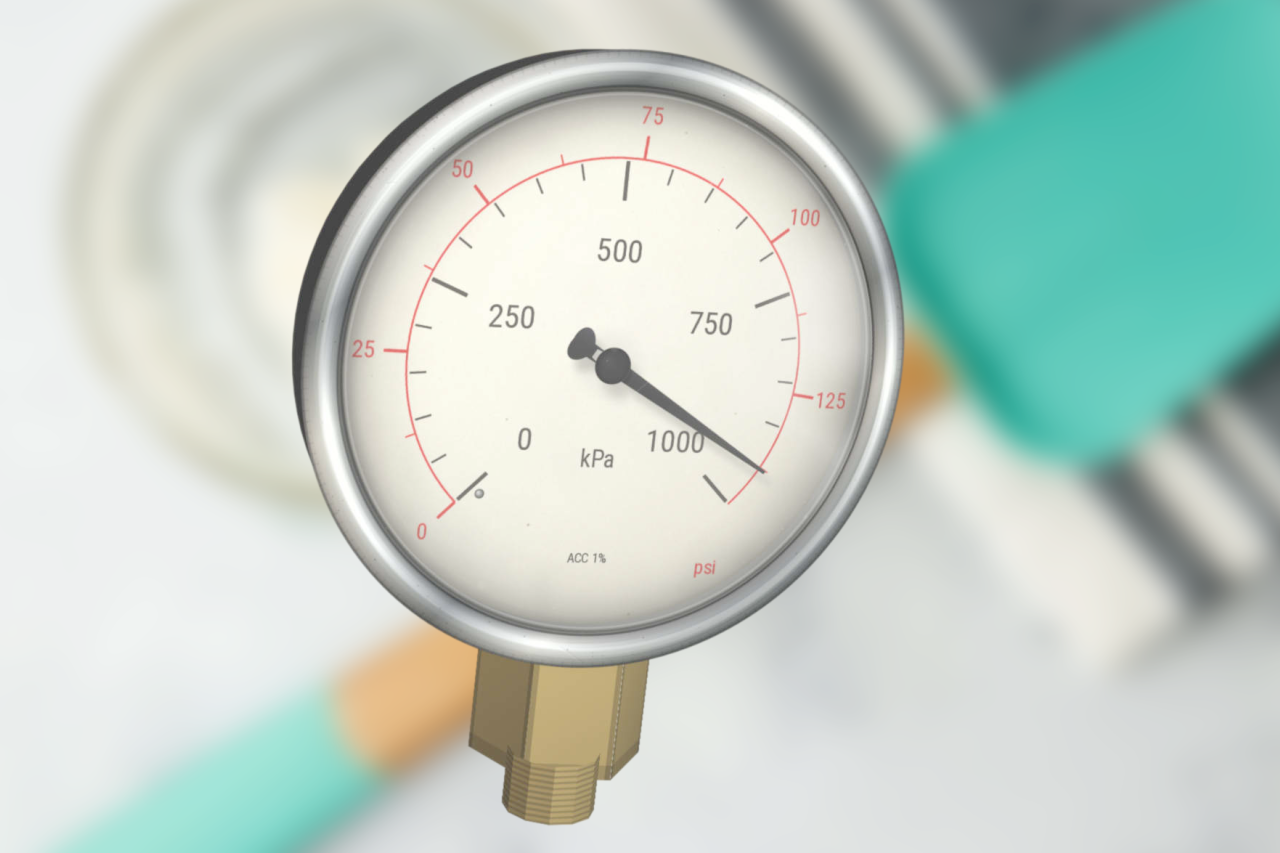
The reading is 950 (kPa)
